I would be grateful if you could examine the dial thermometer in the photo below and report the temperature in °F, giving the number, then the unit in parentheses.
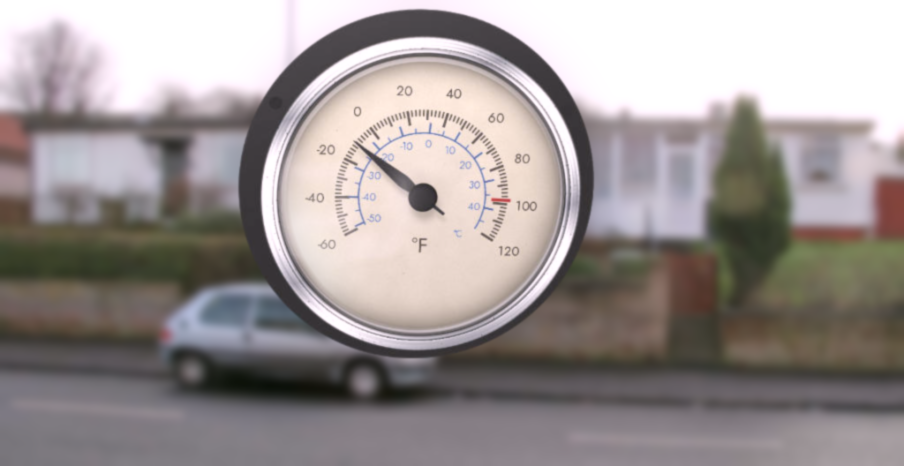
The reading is -10 (°F)
